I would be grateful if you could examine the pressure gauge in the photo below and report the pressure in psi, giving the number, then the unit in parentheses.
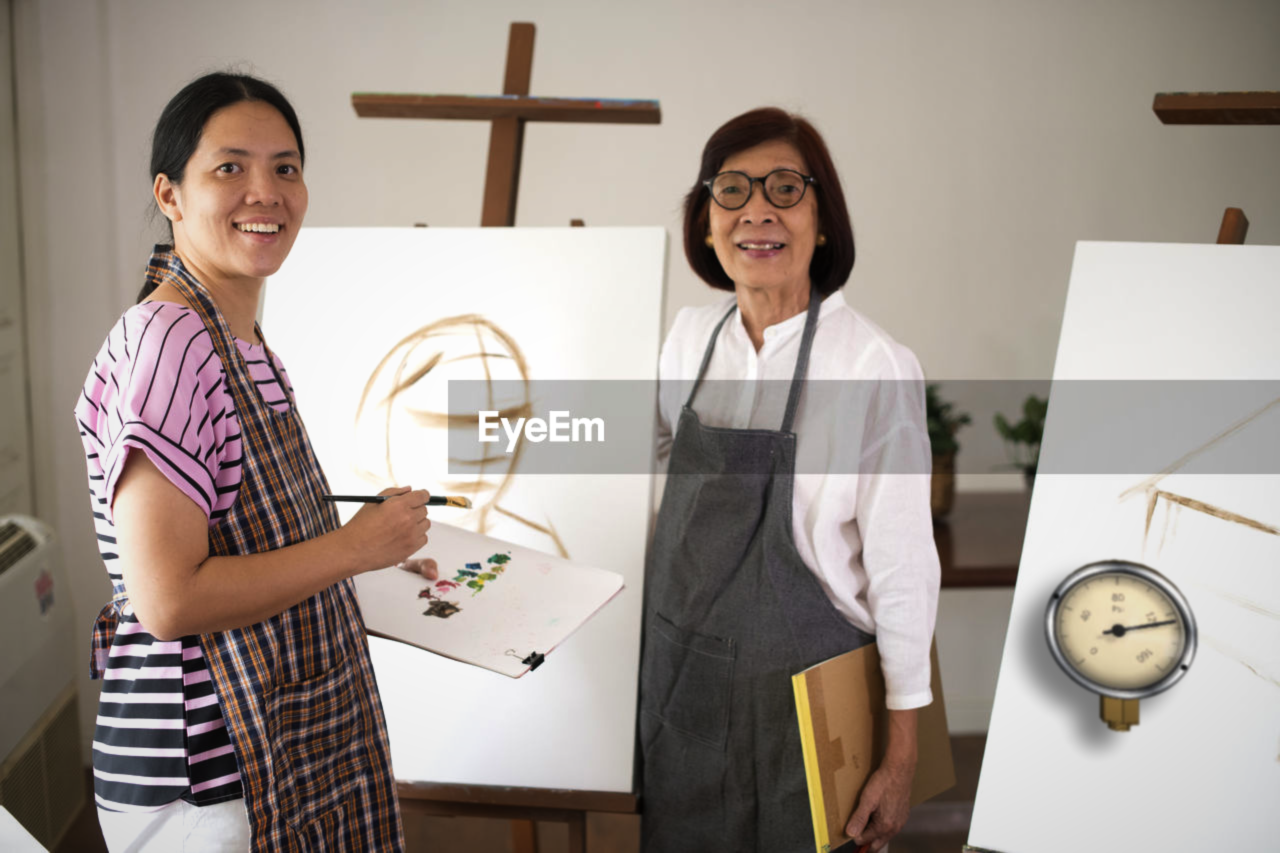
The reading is 125 (psi)
